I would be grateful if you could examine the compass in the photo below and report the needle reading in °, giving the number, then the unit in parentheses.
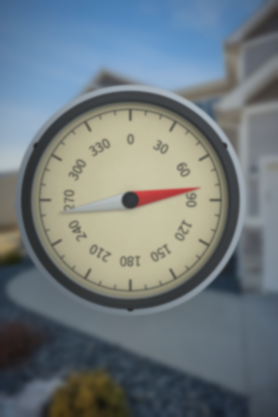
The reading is 80 (°)
